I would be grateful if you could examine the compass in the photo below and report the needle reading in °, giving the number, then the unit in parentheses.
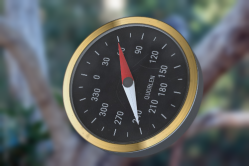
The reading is 60 (°)
